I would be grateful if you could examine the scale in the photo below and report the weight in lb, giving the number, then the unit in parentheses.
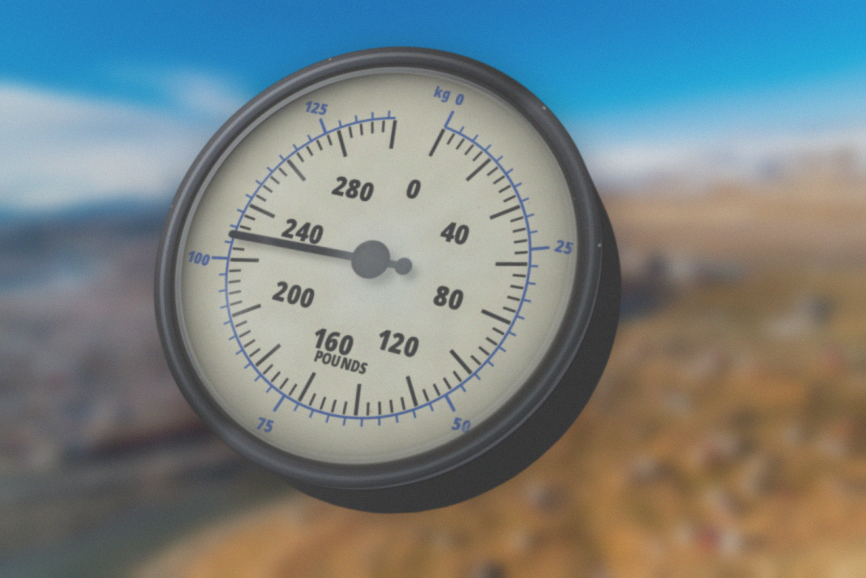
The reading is 228 (lb)
